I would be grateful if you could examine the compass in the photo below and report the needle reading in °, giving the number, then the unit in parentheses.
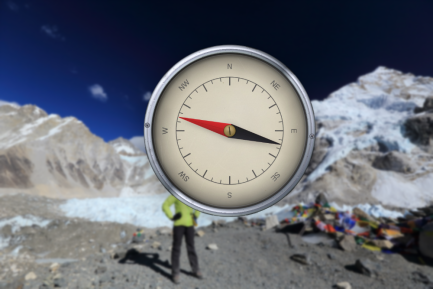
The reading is 285 (°)
